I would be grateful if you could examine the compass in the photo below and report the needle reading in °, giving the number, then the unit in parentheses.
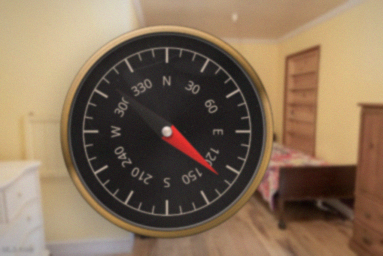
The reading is 130 (°)
